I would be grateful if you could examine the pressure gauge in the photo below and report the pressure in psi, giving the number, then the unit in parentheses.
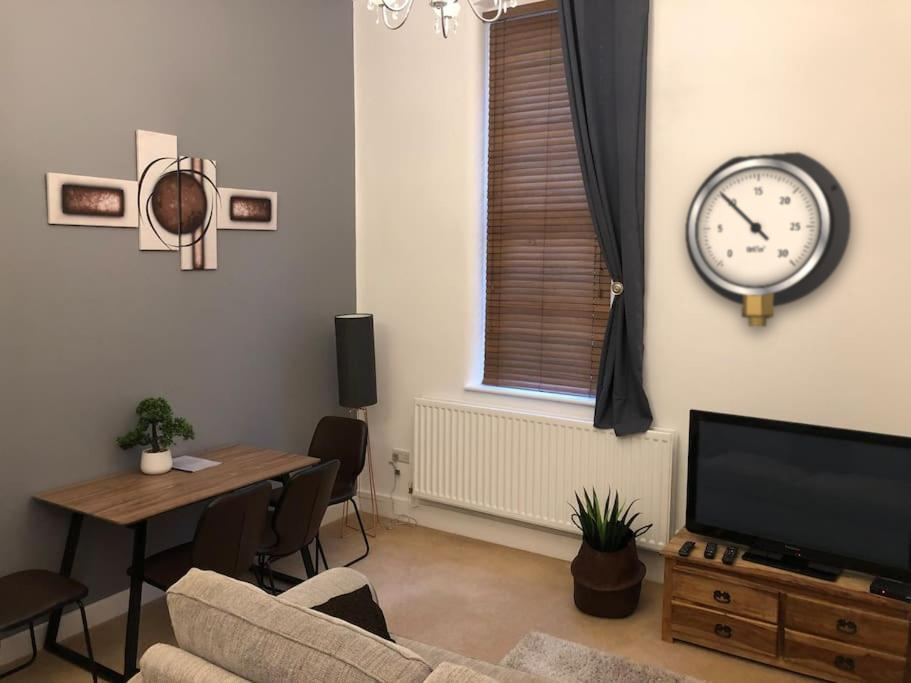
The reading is 10 (psi)
